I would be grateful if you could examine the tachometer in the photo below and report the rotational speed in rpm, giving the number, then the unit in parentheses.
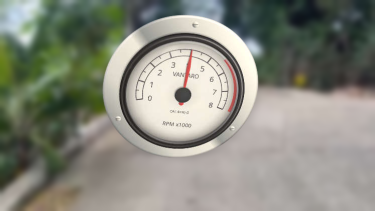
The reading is 4000 (rpm)
